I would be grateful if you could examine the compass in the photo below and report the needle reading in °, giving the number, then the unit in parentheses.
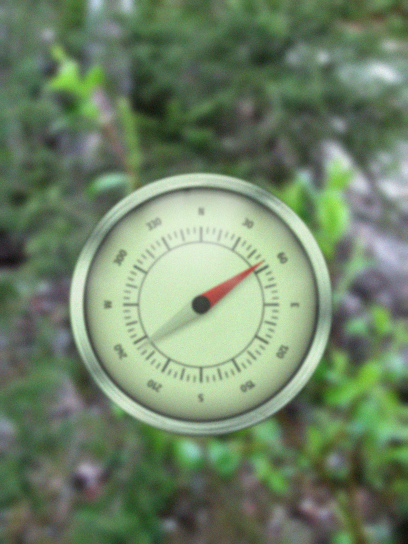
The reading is 55 (°)
